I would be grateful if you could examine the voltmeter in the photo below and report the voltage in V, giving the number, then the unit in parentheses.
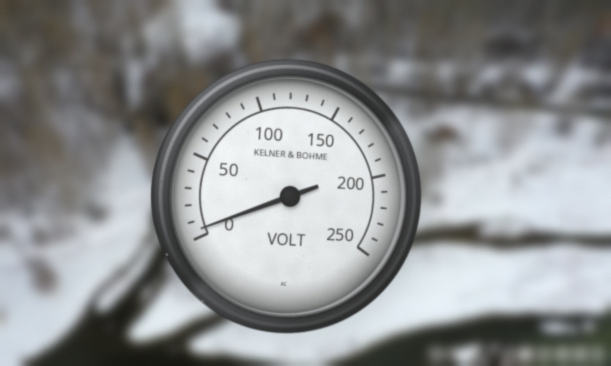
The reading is 5 (V)
